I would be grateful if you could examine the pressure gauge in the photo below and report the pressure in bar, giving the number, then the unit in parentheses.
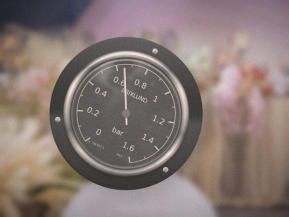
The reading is 0.65 (bar)
